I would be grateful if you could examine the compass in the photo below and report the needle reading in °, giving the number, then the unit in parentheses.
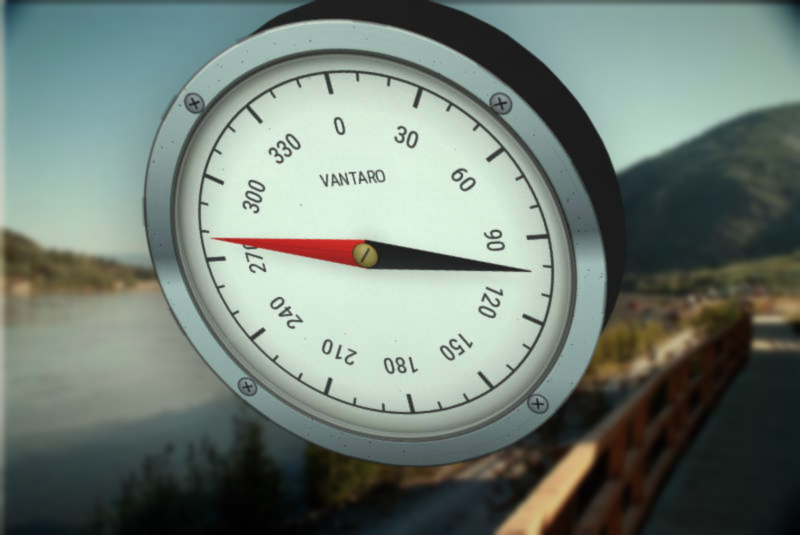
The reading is 280 (°)
